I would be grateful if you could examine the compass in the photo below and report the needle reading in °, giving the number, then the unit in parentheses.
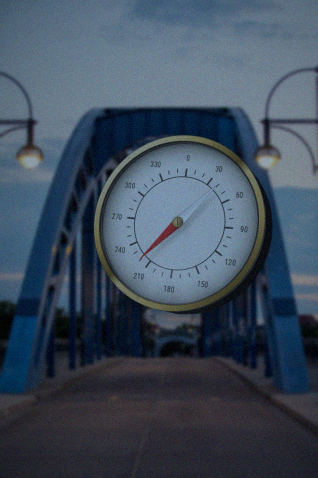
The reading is 220 (°)
